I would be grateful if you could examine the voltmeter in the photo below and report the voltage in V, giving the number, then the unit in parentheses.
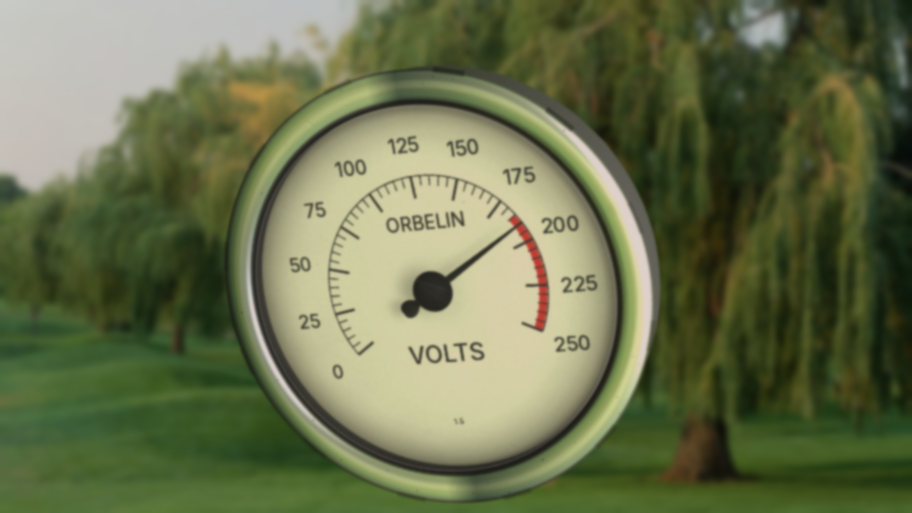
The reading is 190 (V)
